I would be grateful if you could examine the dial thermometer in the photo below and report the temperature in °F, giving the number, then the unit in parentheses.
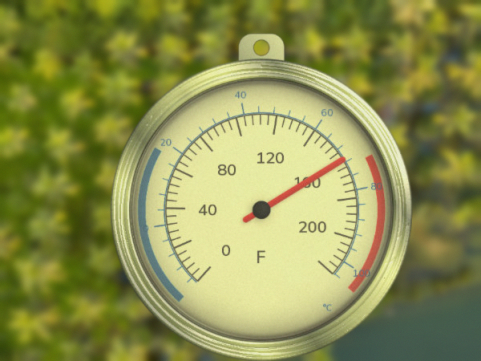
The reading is 160 (°F)
